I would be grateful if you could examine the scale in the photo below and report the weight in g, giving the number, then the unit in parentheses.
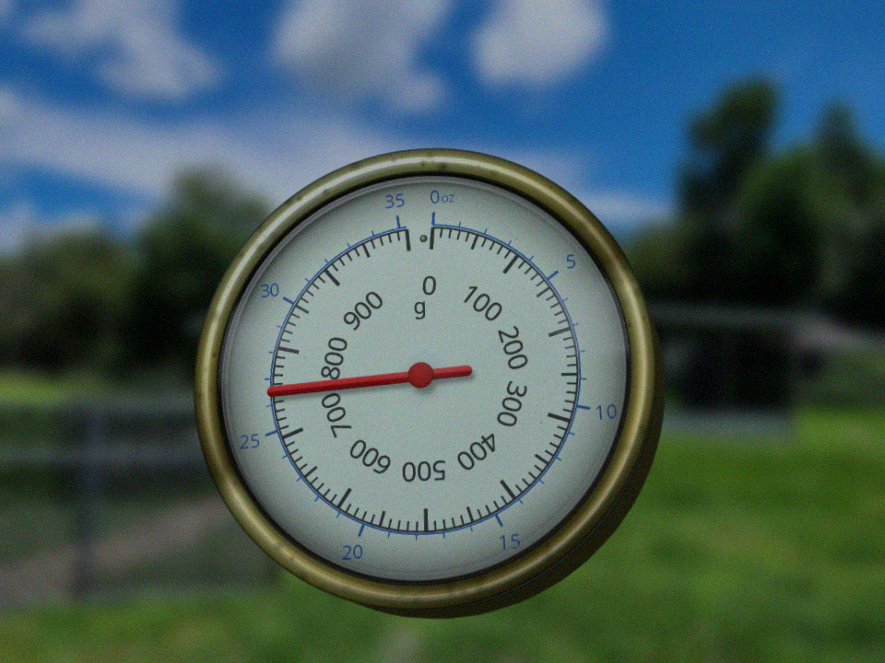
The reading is 750 (g)
